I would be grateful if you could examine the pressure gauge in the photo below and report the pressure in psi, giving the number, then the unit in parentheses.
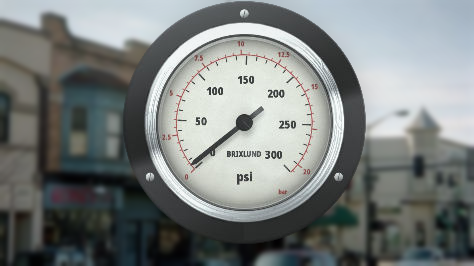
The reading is 5 (psi)
